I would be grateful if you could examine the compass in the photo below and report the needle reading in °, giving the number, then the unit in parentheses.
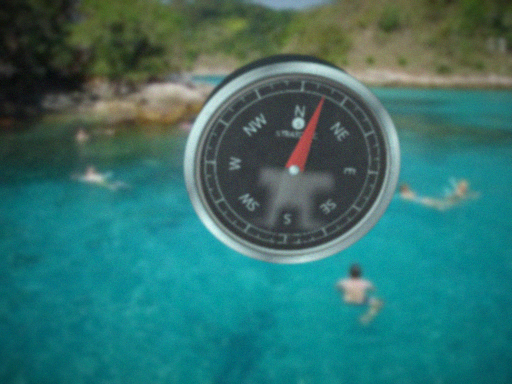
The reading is 15 (°)
